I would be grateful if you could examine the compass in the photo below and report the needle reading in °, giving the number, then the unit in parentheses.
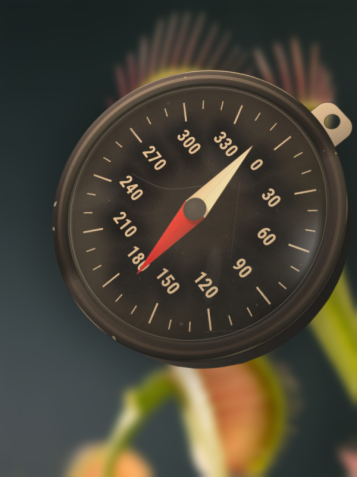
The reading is 170 (°)
